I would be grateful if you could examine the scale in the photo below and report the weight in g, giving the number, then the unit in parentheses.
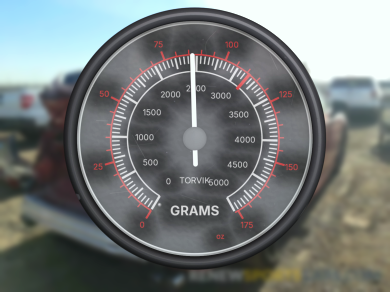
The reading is 2450 (g)
